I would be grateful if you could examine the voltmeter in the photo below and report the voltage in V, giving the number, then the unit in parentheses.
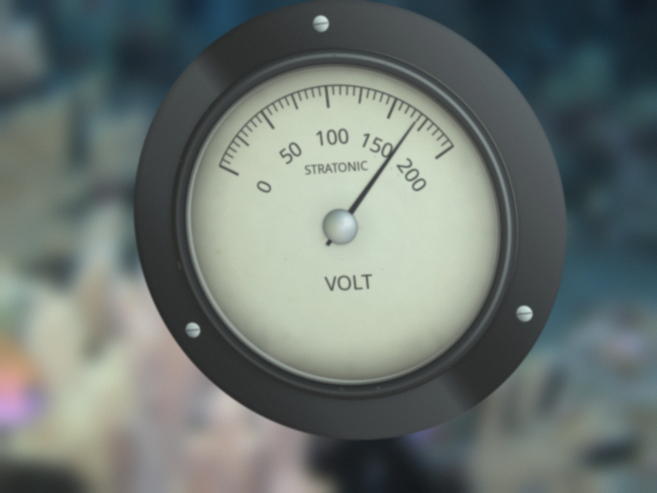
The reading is 170 (V)
